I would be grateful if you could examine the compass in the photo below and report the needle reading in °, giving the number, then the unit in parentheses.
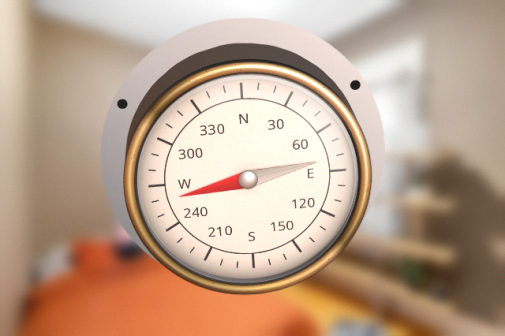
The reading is 260 (°)
